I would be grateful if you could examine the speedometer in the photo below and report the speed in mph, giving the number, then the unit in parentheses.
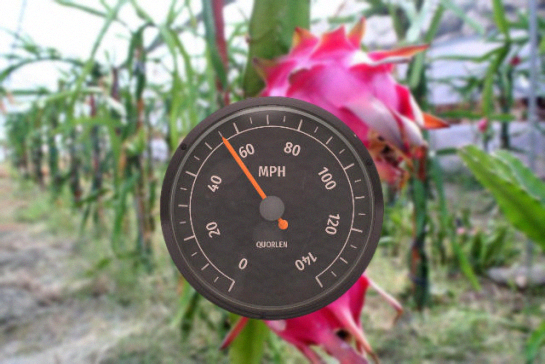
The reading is 55 (mph)
